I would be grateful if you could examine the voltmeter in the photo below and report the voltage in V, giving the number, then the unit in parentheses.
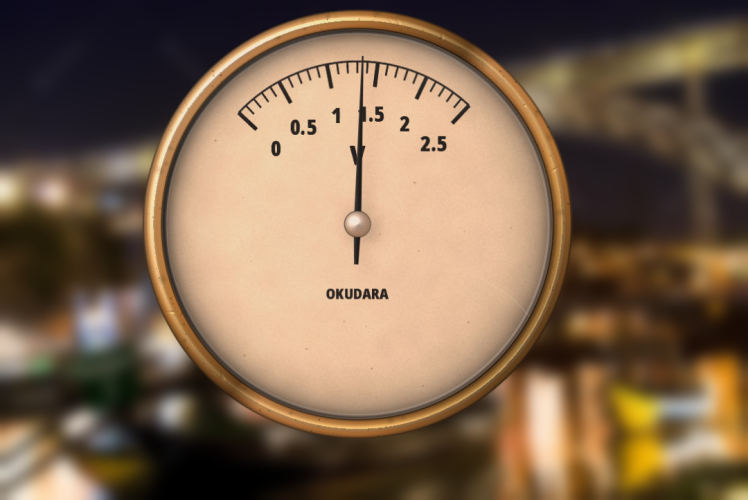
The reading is 1.35 (V)
